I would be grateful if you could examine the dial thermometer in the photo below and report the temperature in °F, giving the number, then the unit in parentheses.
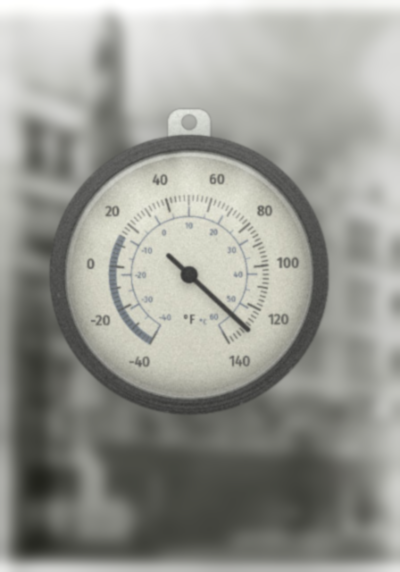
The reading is 130 (°F)
